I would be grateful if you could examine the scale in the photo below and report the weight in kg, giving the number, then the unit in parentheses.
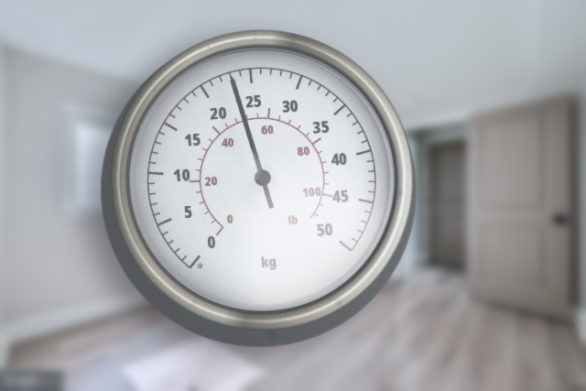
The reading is 23 (kg)
